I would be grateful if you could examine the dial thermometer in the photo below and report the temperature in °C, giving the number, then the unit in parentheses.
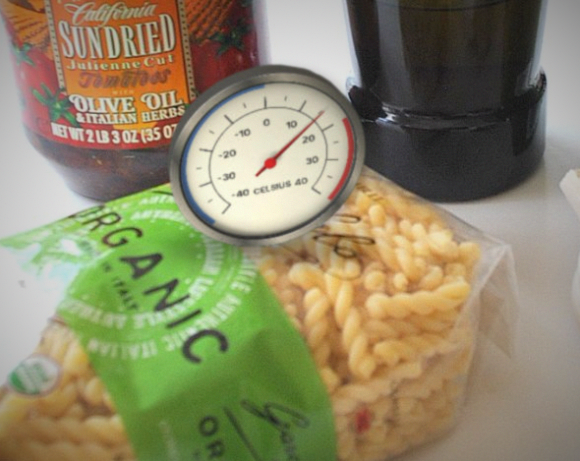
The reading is 15 (°C)
